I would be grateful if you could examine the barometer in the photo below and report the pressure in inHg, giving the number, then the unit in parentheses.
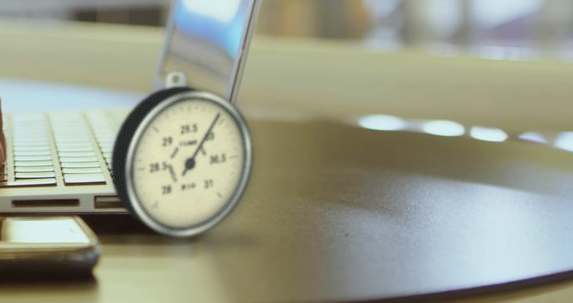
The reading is 29.9 (inHg)
